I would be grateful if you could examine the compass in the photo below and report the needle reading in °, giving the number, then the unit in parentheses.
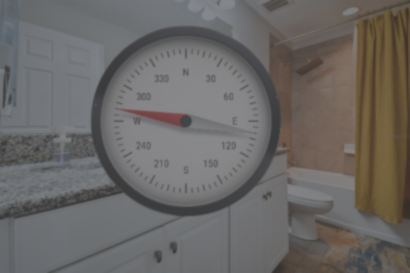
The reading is 280 (°)
